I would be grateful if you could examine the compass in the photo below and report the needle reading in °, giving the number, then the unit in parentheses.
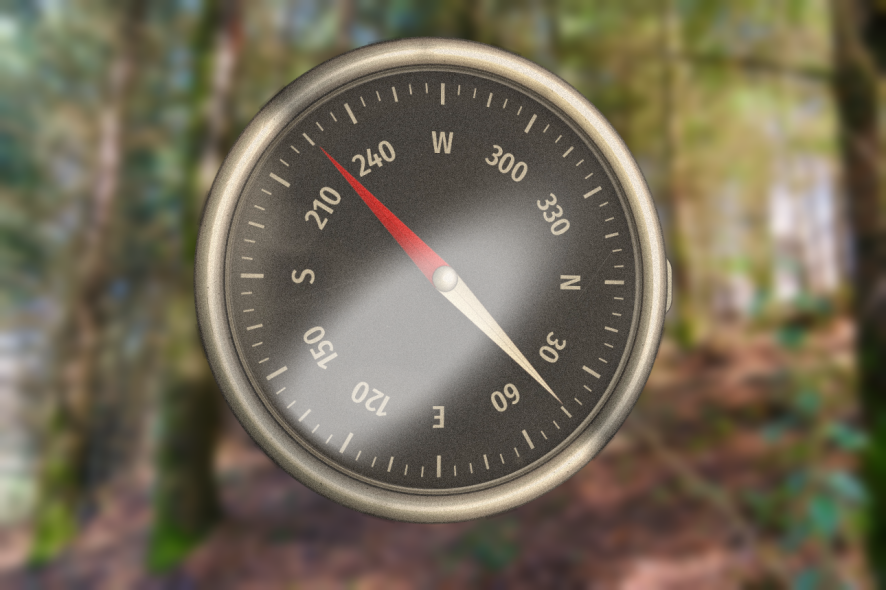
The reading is 225 (°)
